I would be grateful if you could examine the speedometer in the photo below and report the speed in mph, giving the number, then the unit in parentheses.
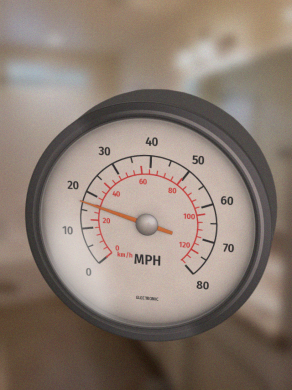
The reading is 17.5 (mph)
